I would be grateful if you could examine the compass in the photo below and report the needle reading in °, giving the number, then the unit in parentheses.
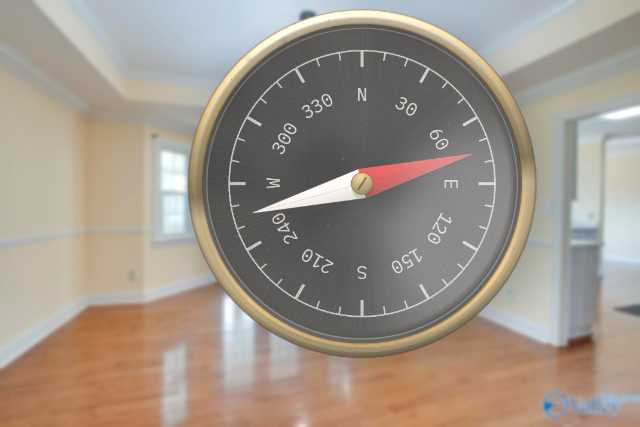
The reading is 75 (°)
